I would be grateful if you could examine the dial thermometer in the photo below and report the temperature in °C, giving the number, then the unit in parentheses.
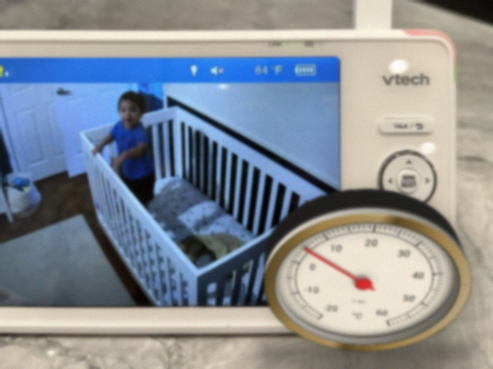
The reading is 5 (°C)
